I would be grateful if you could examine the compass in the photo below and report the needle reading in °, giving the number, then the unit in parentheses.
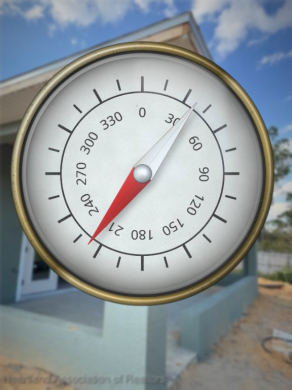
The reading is 217.5 (°)
